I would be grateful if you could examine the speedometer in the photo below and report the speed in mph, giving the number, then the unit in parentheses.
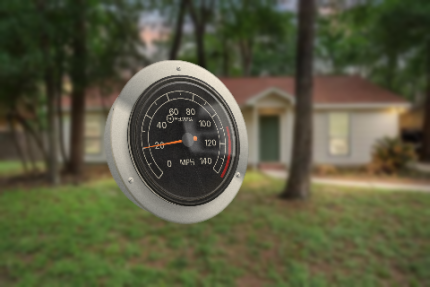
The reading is 20 (mph)
